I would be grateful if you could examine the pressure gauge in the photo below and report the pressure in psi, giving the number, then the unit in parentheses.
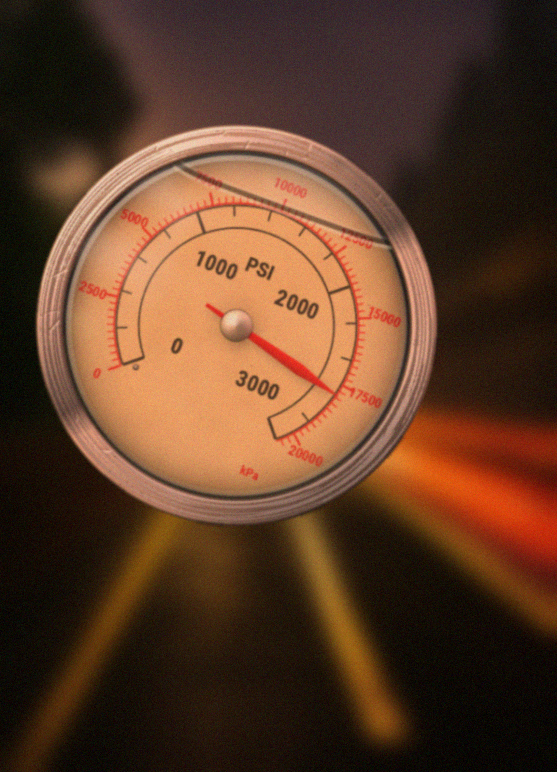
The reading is 2600 (psi)
